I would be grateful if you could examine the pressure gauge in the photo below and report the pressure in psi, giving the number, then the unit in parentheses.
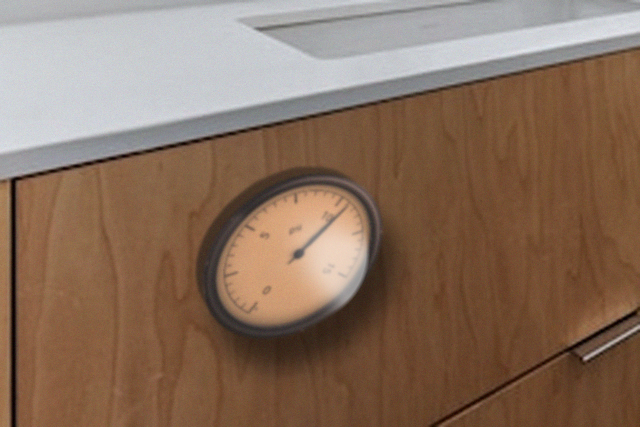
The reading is 10.5 (psi)
